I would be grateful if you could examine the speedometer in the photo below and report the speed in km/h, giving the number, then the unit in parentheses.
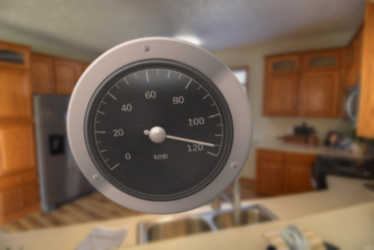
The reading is 115 (km/h)
